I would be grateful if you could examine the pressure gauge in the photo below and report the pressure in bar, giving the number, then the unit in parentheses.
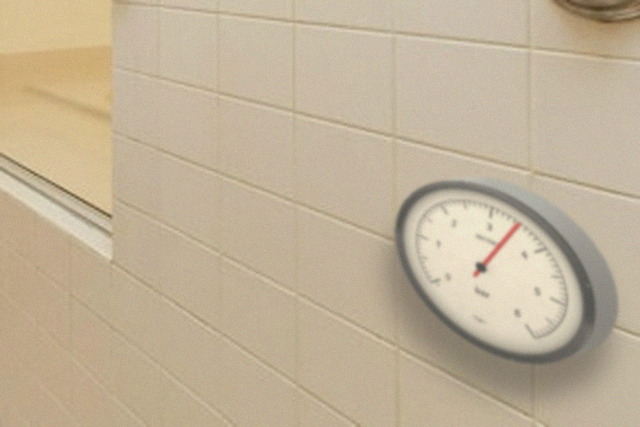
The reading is 3.5 (bar)
